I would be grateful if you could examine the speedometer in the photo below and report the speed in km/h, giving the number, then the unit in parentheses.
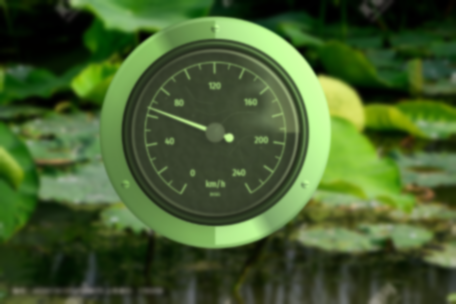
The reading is 65 (km/h)
